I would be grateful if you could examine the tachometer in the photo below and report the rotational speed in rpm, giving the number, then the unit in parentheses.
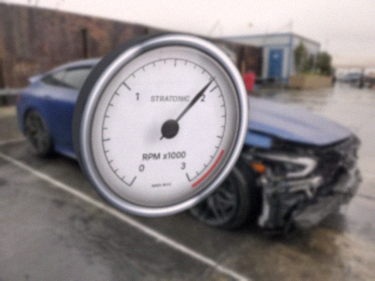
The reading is 1900 (rpm)
